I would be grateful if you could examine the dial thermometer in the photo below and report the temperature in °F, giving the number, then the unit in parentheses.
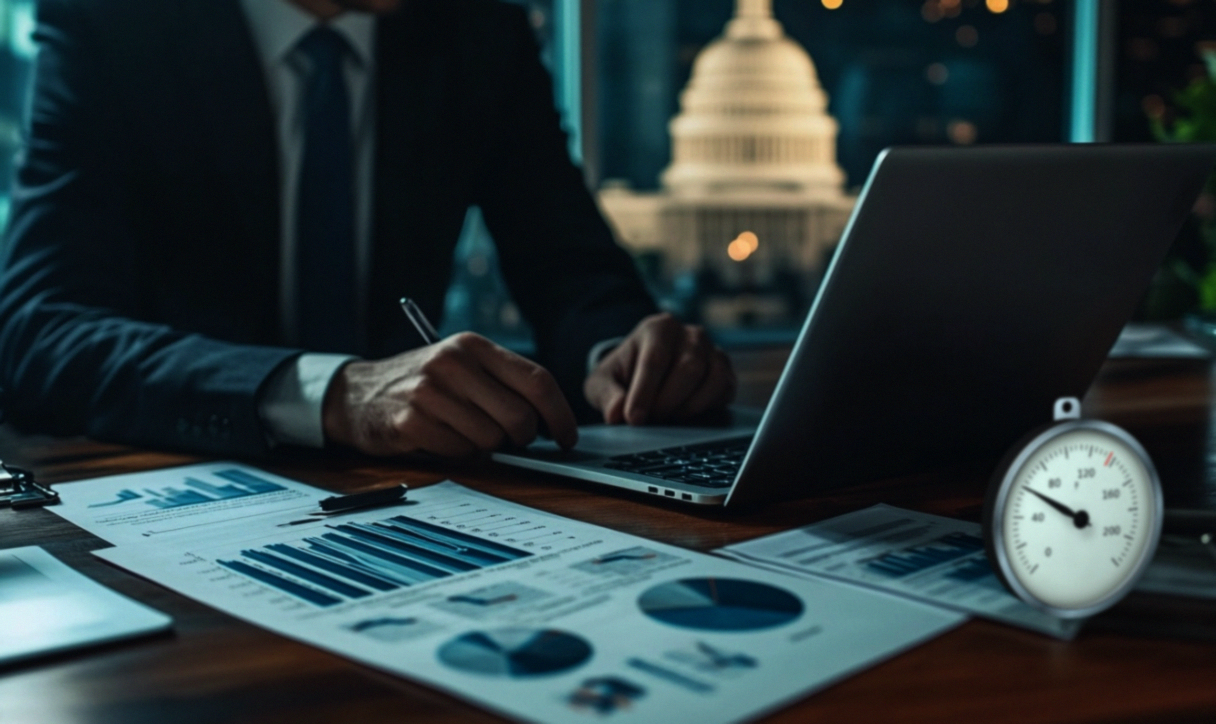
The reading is 60 (°F)
